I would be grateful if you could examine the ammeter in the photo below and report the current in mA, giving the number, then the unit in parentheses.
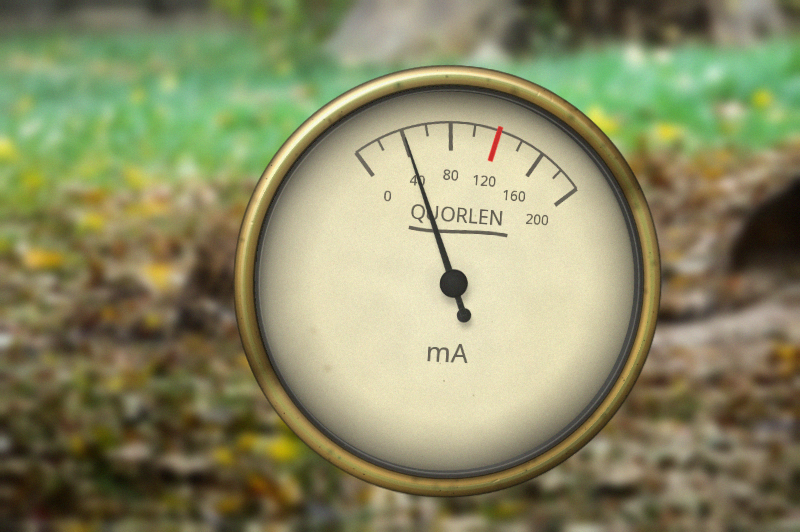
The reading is 40 (mA)
